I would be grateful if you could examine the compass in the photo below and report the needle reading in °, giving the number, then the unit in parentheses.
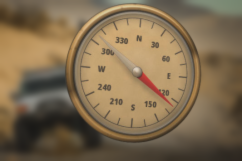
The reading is 127.5 (°)
